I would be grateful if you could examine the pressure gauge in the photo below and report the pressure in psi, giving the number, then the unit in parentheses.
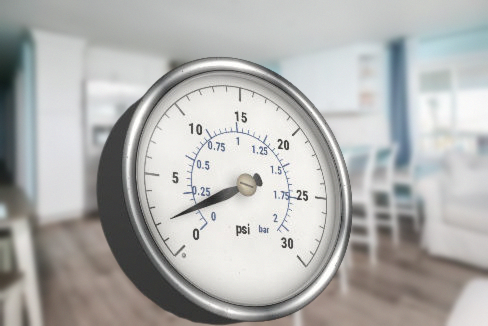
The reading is 2 (psi)
